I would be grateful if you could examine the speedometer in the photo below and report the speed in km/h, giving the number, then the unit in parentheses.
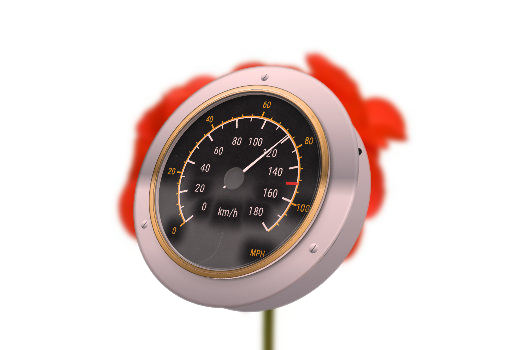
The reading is 120 (km/h)
